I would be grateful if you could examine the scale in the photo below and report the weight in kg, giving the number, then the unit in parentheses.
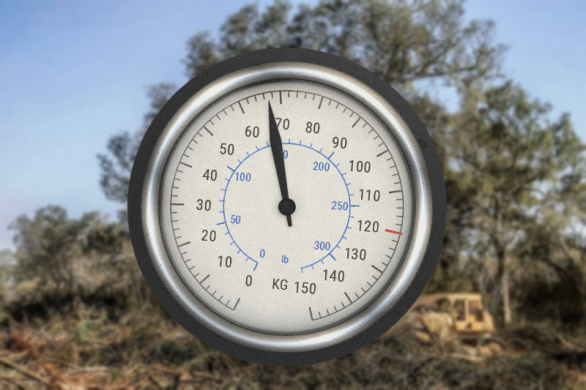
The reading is 67 (kg)
